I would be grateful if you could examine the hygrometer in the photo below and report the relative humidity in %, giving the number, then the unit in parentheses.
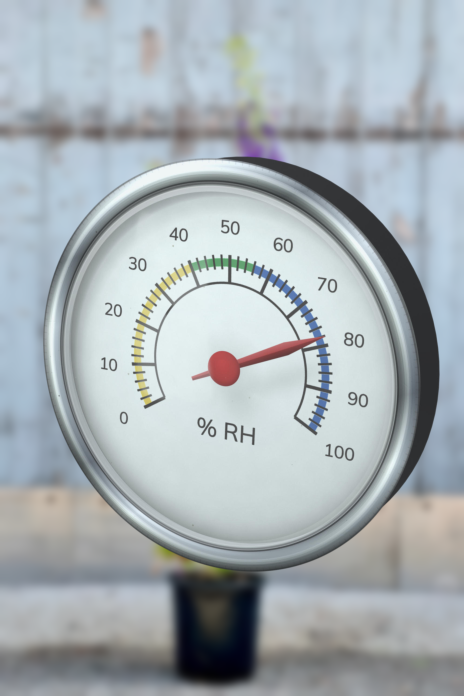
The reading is 78 (%)
